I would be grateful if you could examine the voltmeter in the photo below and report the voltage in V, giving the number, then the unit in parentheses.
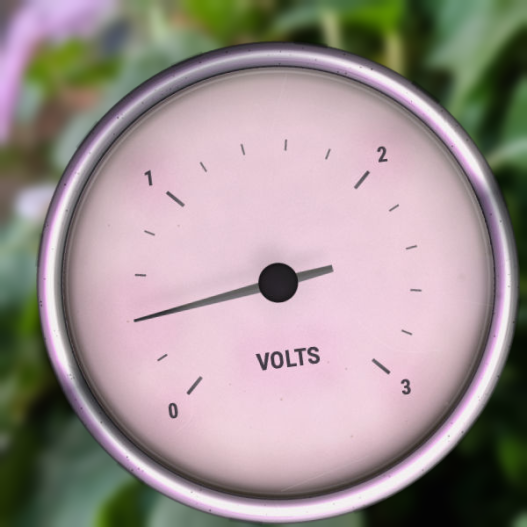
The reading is 0.4 (V)
